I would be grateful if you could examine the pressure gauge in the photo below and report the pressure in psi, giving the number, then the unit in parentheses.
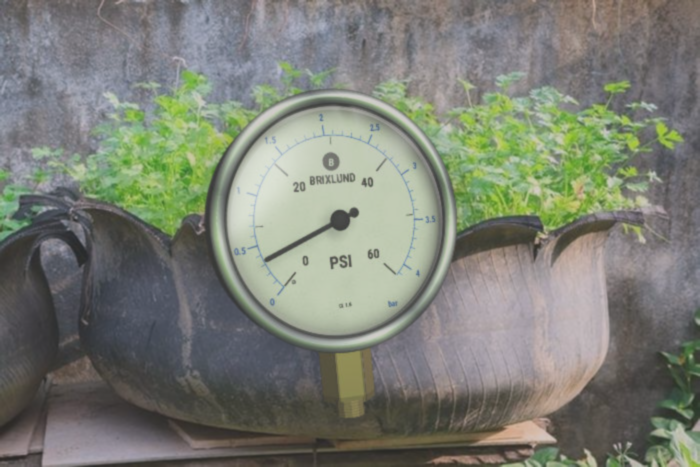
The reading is 5 (psi)
